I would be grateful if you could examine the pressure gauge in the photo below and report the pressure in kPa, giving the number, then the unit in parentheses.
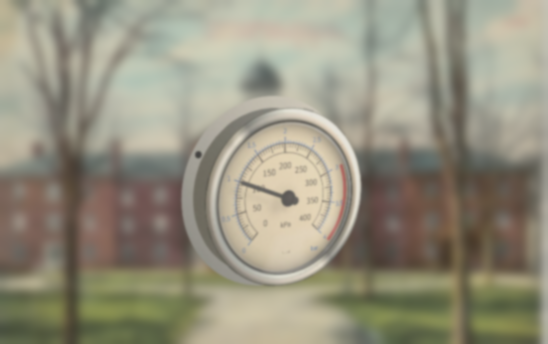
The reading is 100 (kPa)
